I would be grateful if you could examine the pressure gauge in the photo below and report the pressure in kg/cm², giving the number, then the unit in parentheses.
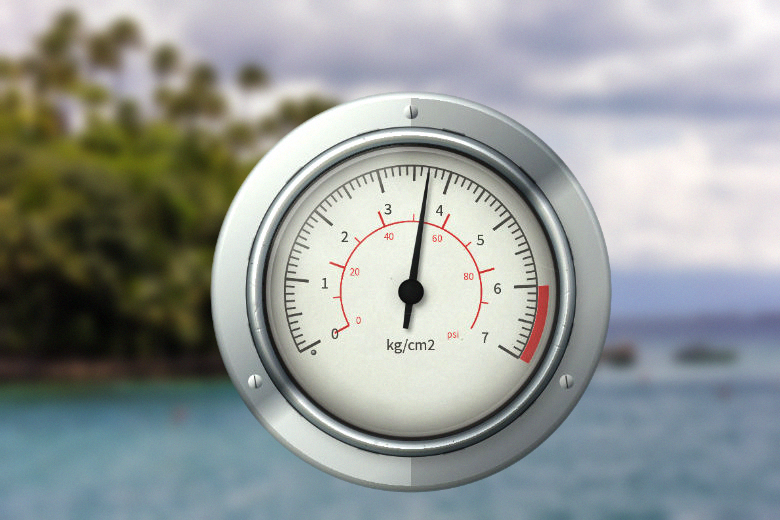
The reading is 3.7 (kg/cm²)
